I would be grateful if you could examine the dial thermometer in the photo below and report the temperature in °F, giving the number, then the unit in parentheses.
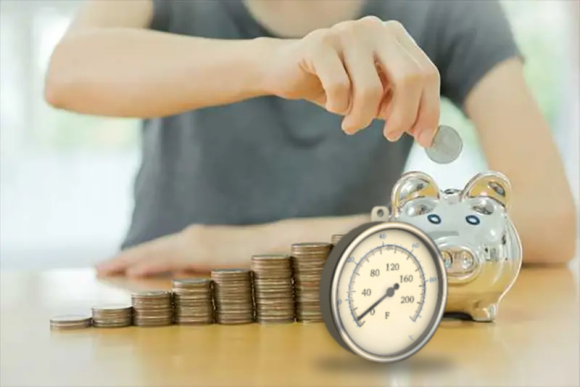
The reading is 10 (°F)
